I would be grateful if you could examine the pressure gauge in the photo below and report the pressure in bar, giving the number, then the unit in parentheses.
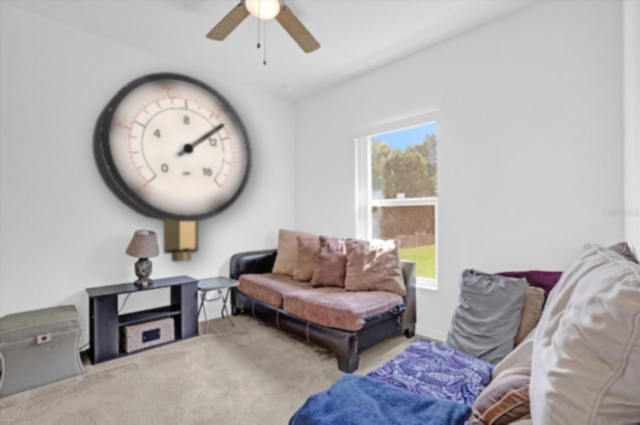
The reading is 11 (bar)
